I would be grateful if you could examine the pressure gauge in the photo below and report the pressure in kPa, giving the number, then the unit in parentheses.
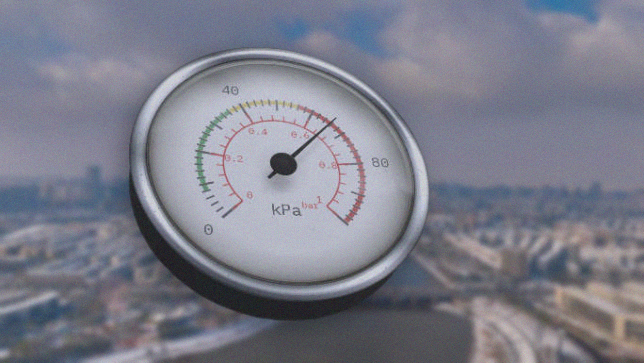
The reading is 66 (kPa)
